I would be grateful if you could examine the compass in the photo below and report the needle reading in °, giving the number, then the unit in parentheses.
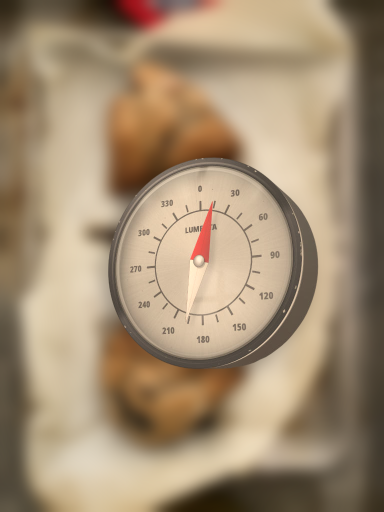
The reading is 15 (°)
